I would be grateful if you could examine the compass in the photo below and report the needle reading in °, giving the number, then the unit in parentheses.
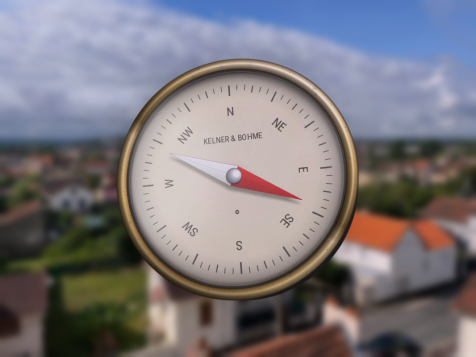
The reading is 115 (°)
